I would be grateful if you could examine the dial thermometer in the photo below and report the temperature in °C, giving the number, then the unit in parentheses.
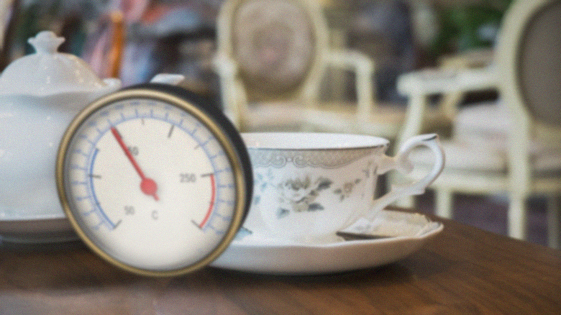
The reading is 150 (°C)
